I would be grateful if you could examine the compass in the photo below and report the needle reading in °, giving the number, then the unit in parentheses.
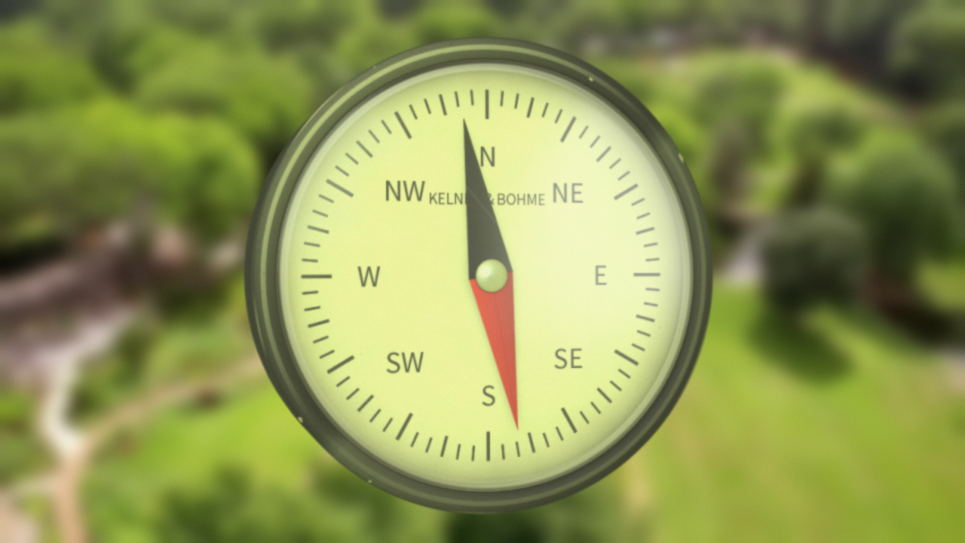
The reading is 170 (°)
